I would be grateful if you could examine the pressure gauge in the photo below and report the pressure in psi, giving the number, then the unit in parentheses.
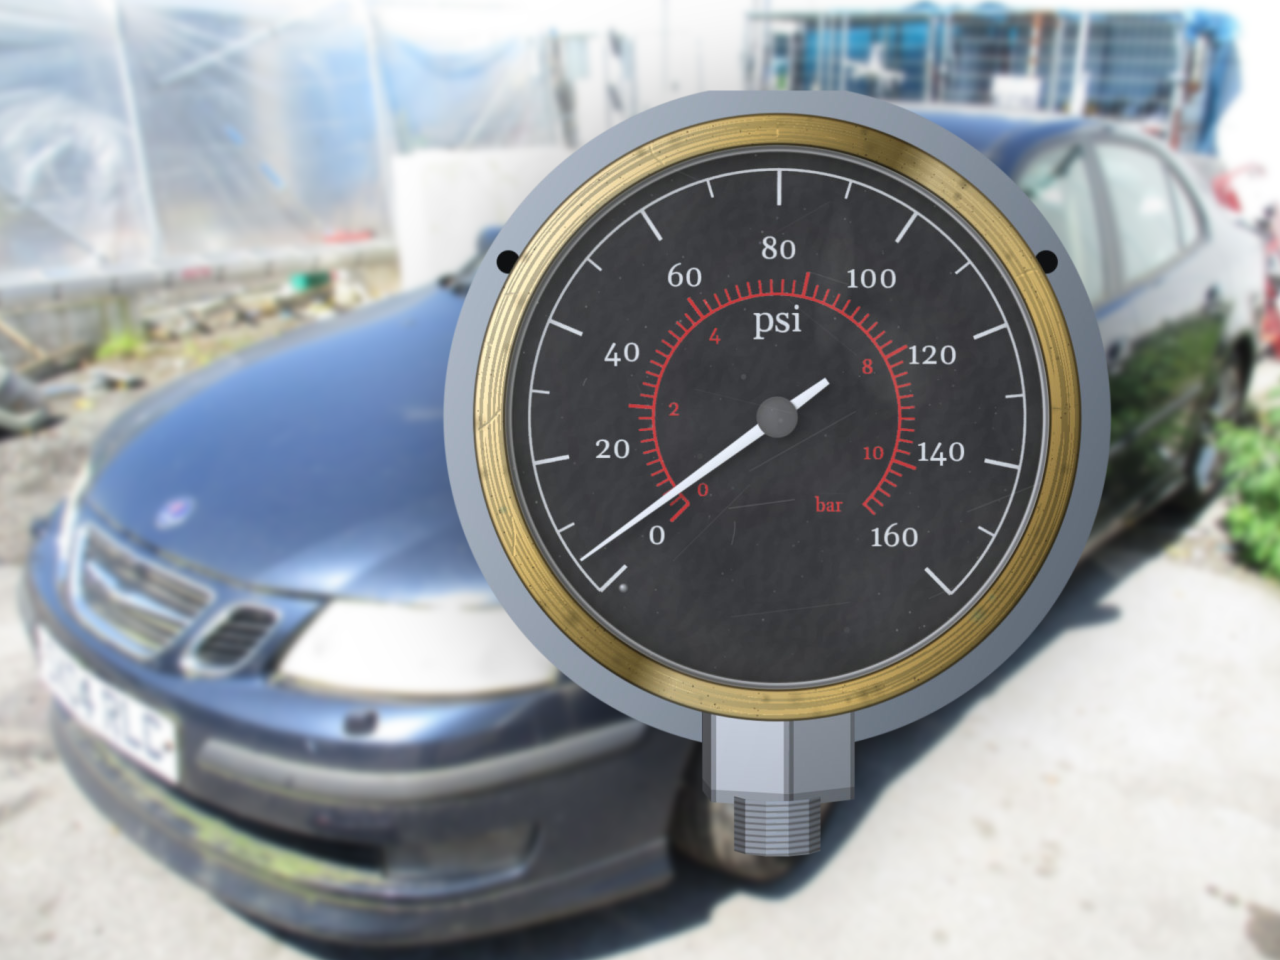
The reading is 5 (psi)
